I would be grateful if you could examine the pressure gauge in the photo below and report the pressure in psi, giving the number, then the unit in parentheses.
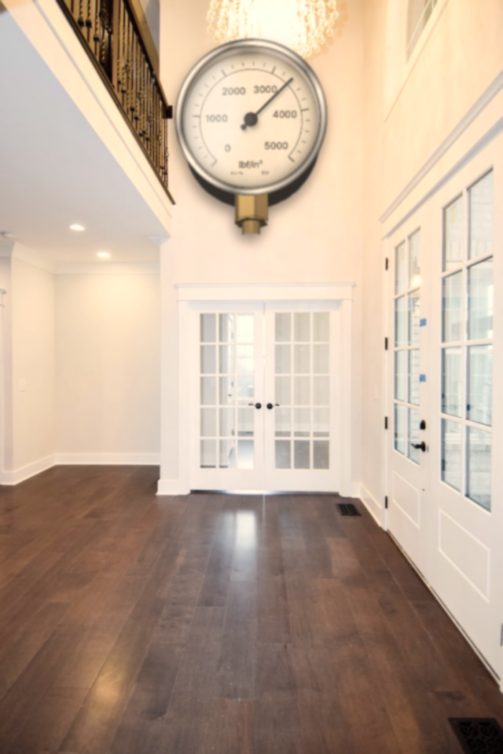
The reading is 3400 (psi)
